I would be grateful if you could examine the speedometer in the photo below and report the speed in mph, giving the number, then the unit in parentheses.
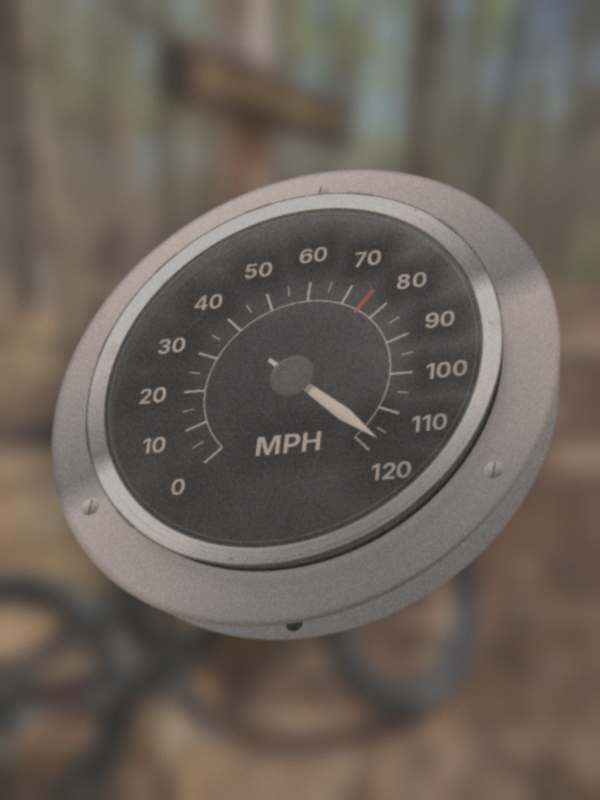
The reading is 117.5 (mph)
